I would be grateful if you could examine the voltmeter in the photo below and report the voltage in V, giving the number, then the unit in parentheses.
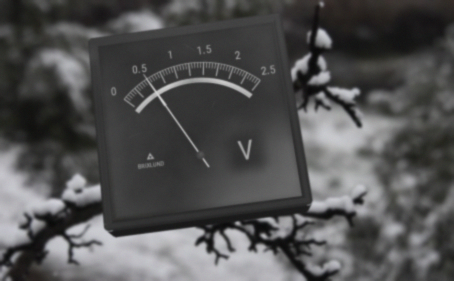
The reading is 0.5 (V)
